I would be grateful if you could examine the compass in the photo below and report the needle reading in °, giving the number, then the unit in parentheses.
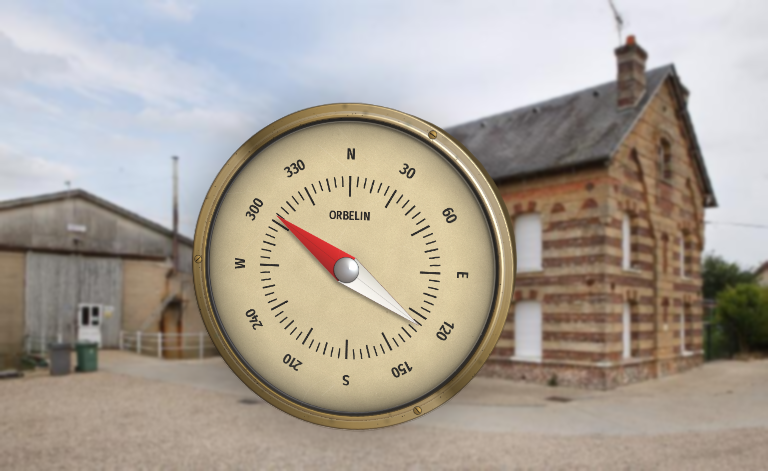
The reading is 305 (°)
